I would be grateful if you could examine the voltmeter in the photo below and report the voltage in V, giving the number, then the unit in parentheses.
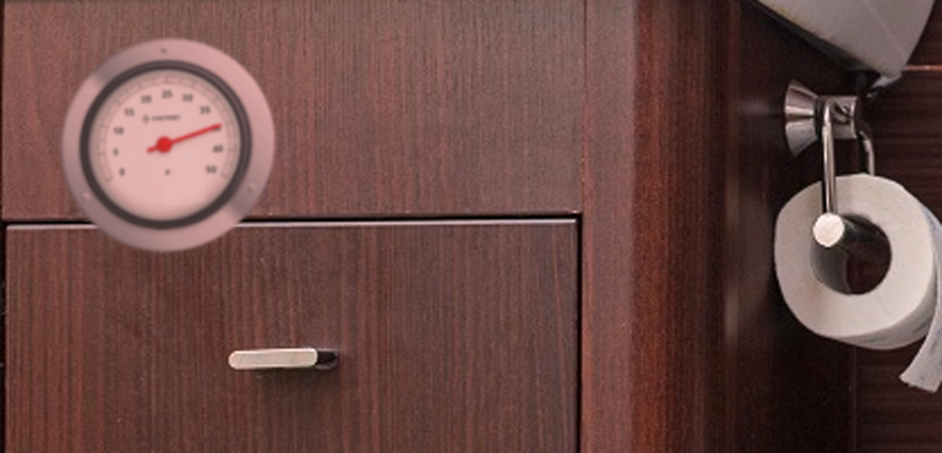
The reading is 40 (V)
